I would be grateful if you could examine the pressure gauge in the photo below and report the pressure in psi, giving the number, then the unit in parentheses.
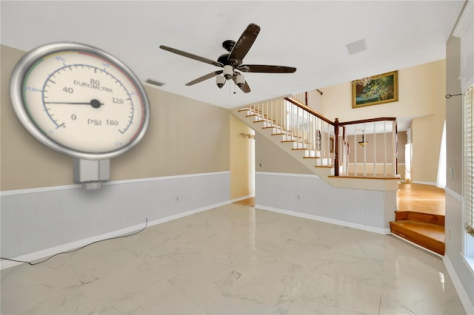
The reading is 20 (psi)
